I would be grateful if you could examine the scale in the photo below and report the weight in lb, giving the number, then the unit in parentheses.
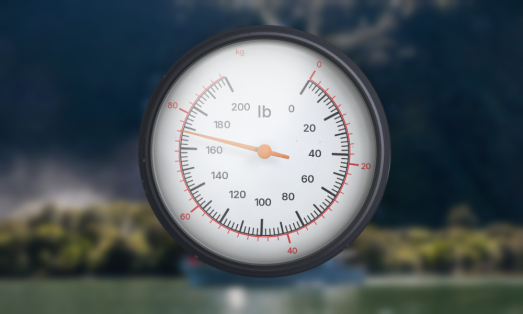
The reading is 168 (lb)
